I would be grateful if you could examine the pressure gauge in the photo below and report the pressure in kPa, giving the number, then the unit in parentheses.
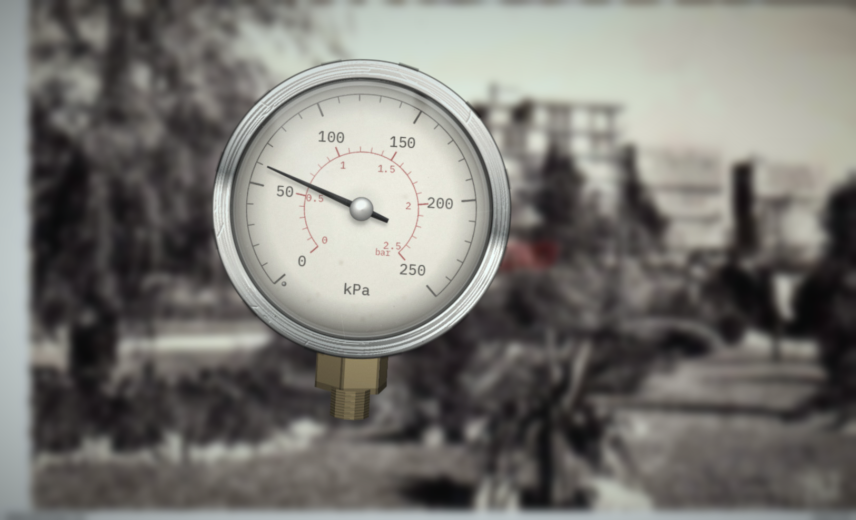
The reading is 60 (kPa)
